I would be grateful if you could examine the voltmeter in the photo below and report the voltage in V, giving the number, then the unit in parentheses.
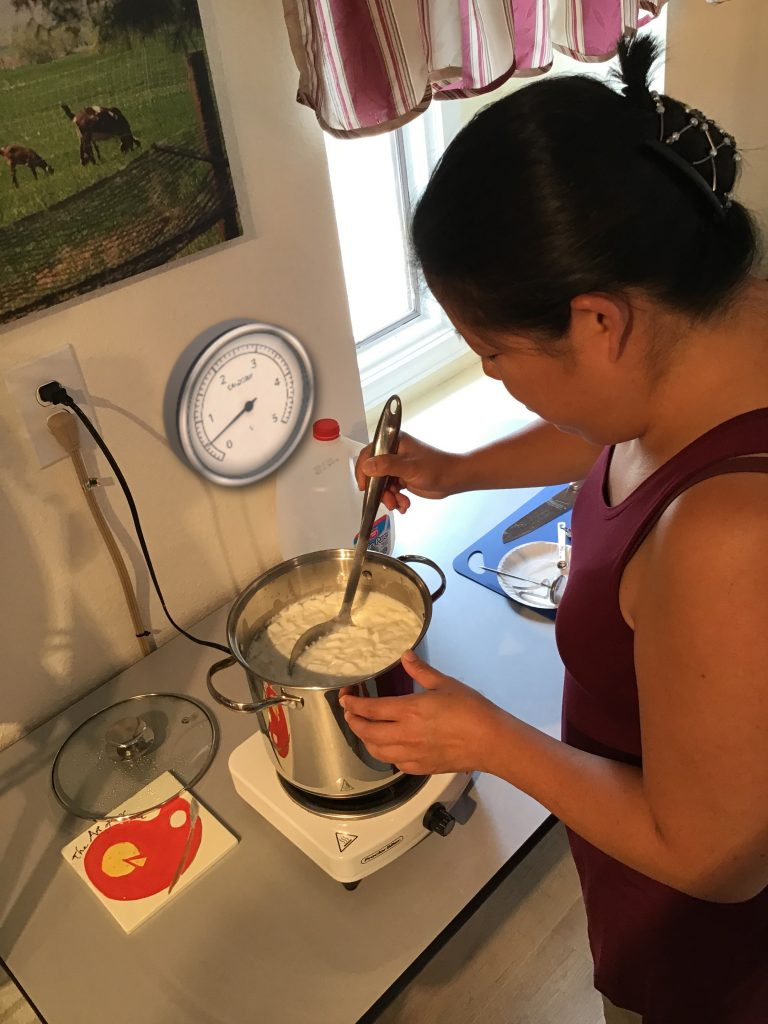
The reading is 0.5 (V)
